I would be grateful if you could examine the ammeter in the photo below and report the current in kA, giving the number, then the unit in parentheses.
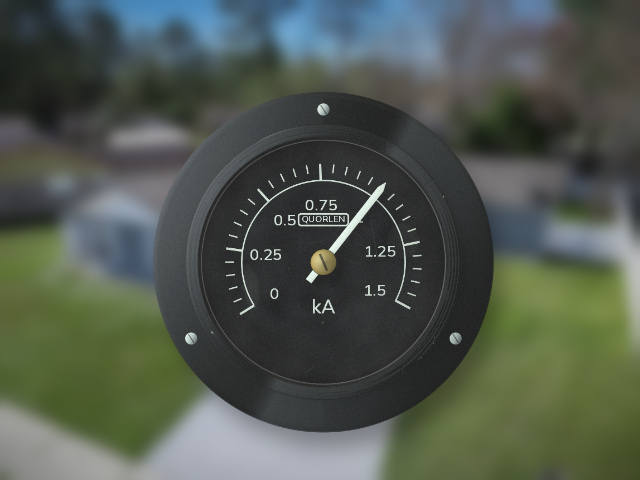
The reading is 1 (kA)
